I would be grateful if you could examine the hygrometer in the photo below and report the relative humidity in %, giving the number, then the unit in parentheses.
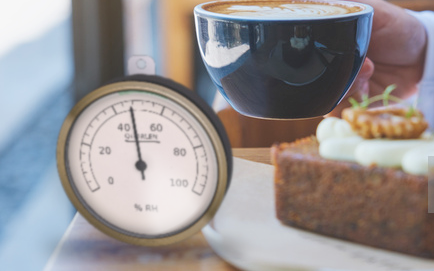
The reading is 48 (%)
